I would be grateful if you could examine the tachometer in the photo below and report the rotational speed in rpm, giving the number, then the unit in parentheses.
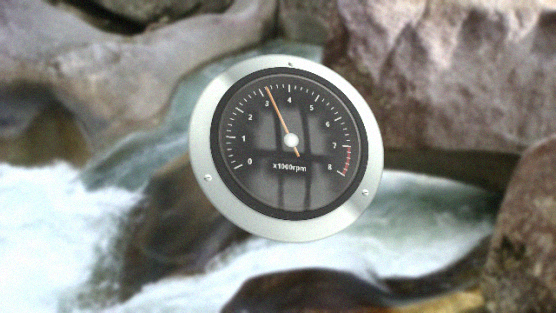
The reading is 3200 (rpm)
